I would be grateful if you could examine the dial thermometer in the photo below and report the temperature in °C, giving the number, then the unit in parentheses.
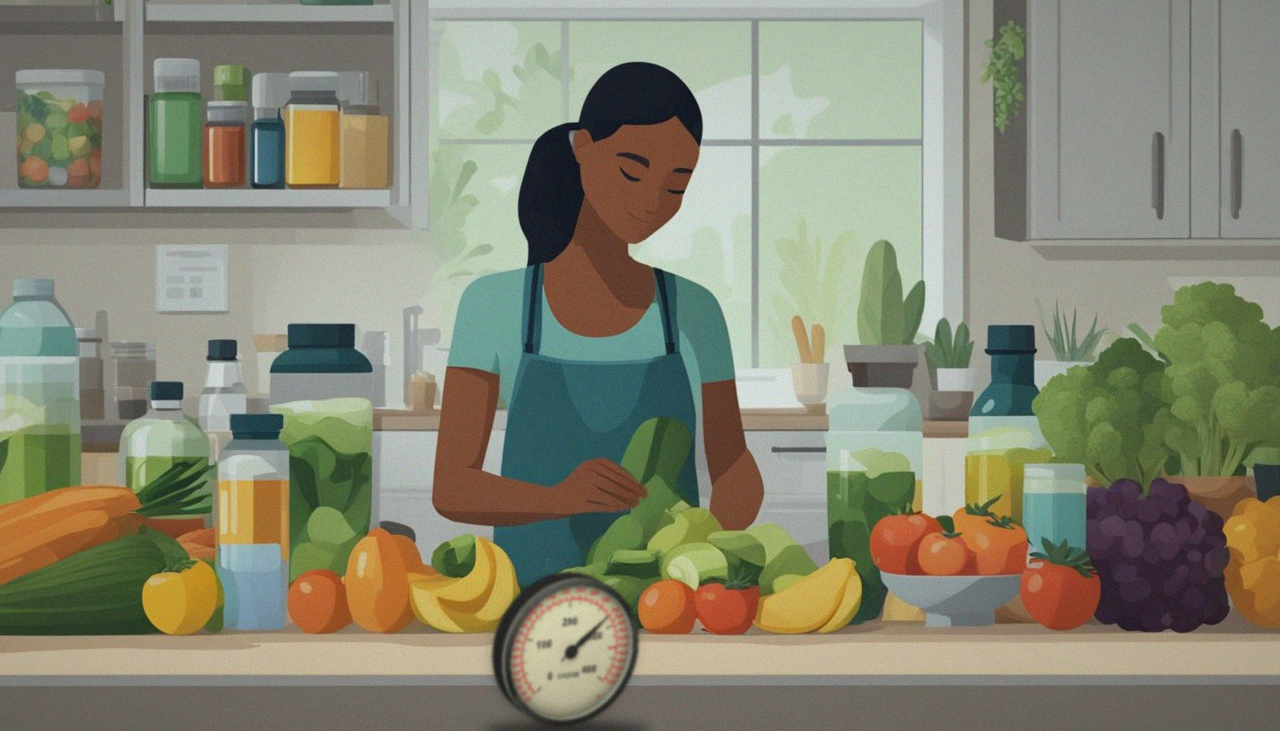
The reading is 280 (°C)
